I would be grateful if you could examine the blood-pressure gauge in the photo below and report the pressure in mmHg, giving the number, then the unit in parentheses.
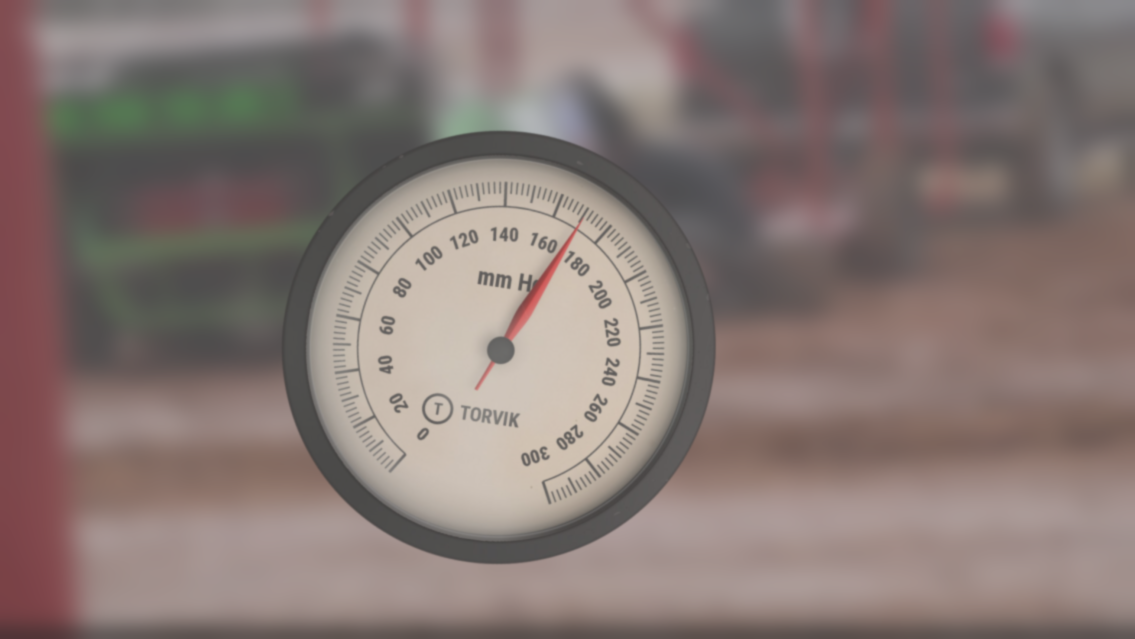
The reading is 170 (mmHg)
